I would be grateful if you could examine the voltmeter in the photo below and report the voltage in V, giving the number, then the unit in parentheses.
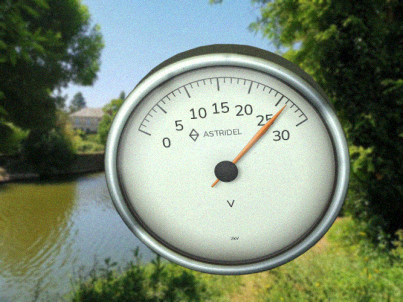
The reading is 26 (V)
